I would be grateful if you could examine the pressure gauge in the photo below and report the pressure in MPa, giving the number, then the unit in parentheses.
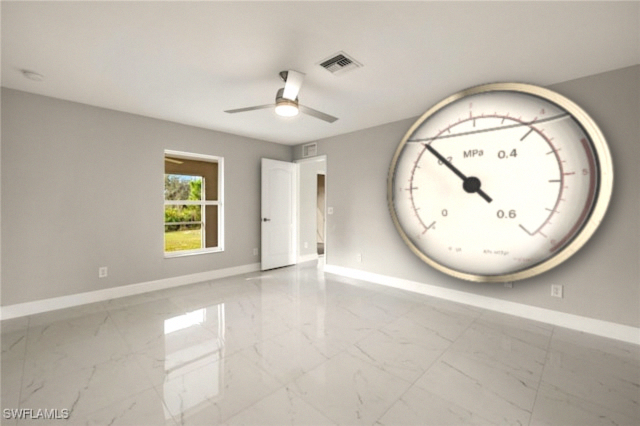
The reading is 0.2 (MPa)
